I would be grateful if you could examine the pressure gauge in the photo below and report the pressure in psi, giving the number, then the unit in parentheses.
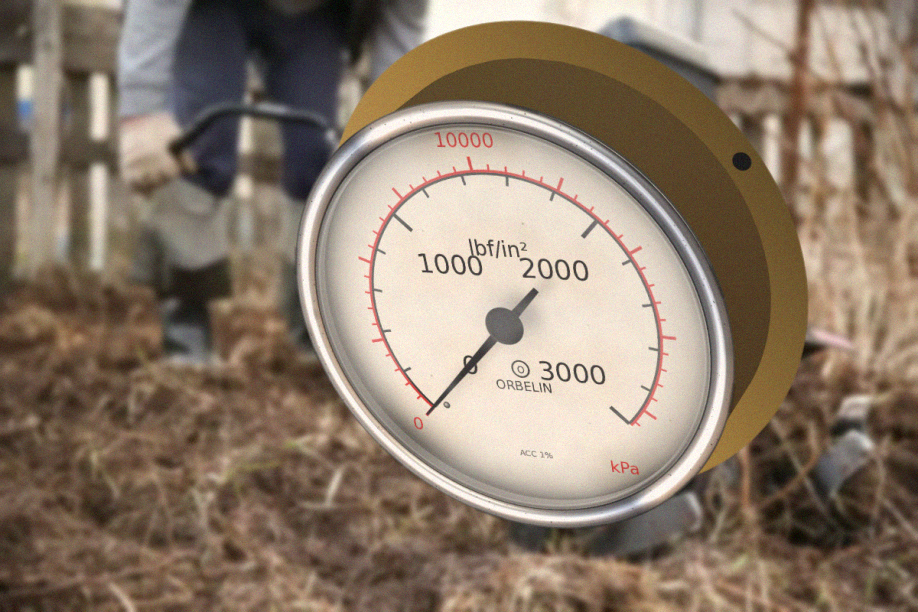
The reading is 0 (psi)
